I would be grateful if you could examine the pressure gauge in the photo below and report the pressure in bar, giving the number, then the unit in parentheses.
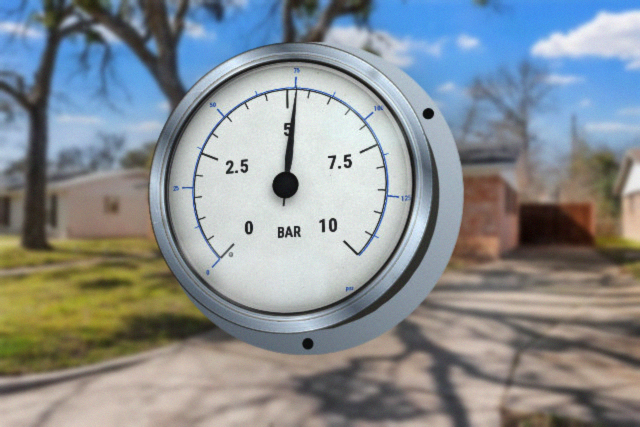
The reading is 5.25 (bar)
